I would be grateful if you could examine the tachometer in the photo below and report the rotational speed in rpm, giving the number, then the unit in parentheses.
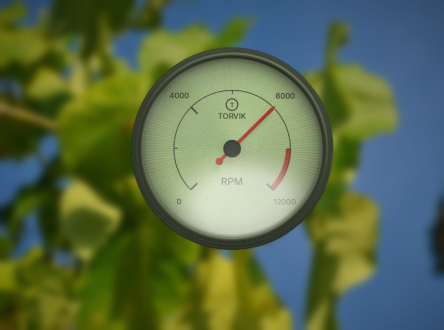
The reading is 8000 (rpm)
